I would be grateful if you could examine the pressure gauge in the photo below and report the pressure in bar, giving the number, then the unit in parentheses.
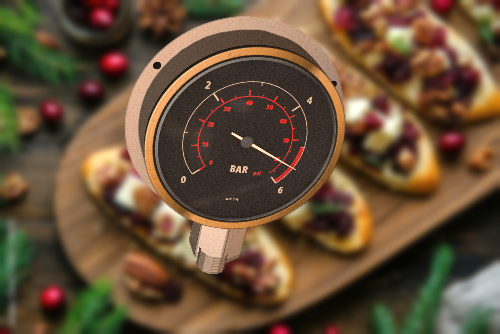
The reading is 5.5 (bar)
